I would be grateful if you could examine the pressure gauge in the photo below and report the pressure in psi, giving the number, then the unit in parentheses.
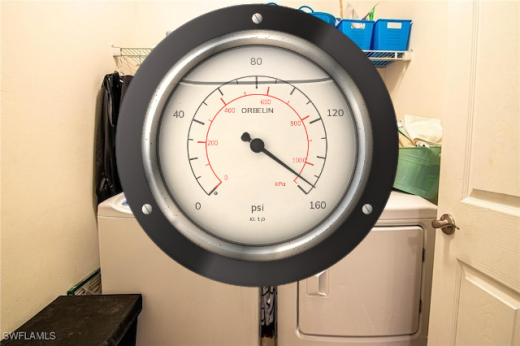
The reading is 155 (psi)
